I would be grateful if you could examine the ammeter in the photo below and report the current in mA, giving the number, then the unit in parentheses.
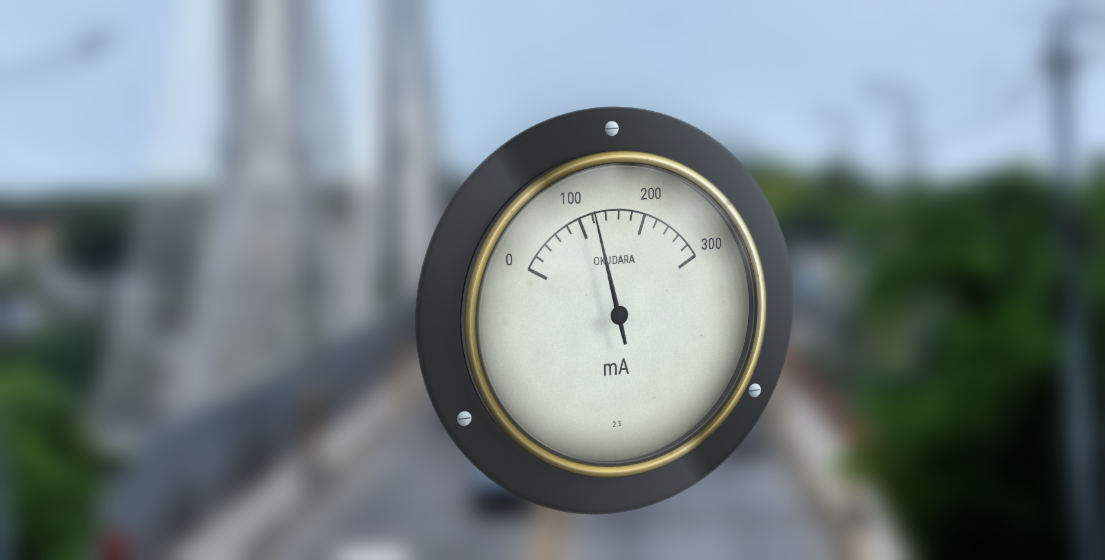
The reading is 120 (mA)
